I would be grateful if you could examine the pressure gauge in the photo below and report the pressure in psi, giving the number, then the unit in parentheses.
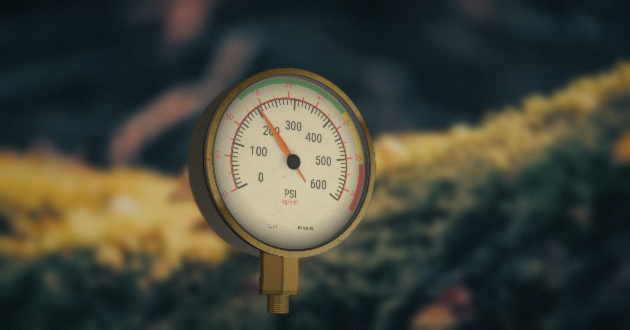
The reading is 200 (psi)
